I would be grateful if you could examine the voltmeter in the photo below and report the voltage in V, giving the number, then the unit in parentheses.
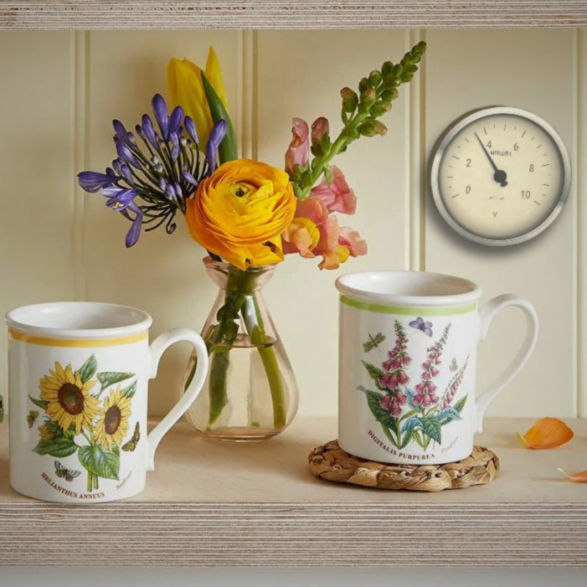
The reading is 3.5 (V)
